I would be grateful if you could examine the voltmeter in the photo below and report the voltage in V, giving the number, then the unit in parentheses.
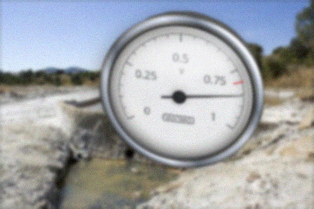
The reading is 0.85 (V)
